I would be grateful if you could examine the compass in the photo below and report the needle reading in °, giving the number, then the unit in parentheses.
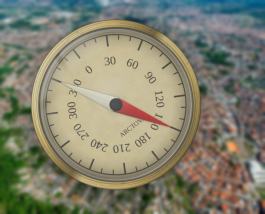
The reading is 150 (°)
